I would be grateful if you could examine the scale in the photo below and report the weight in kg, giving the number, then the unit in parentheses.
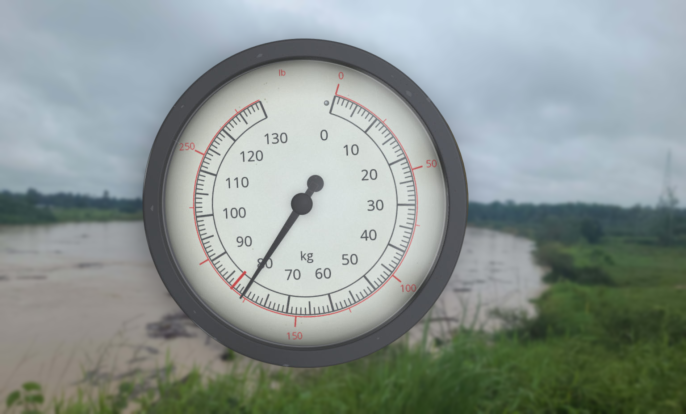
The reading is 80 (kg)
